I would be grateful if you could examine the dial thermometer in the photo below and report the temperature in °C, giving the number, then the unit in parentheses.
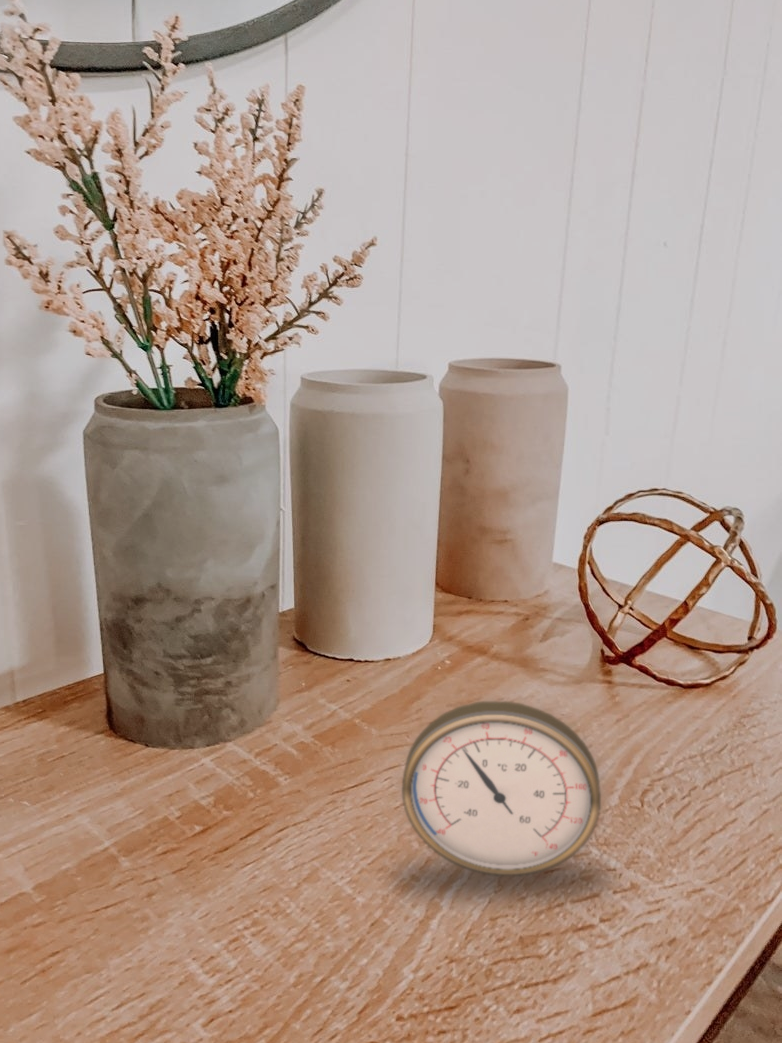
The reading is -4 (°C)
